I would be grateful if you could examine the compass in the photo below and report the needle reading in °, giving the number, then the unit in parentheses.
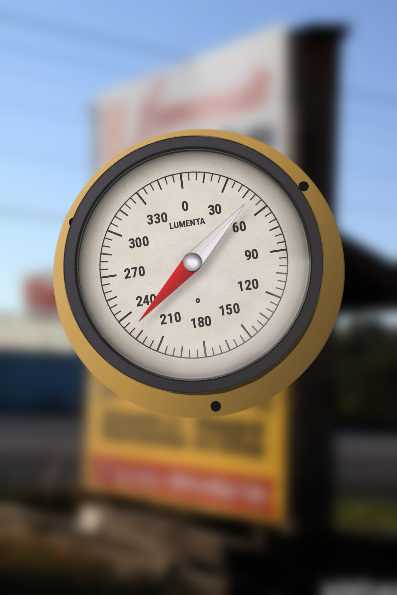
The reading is 230 (°)
